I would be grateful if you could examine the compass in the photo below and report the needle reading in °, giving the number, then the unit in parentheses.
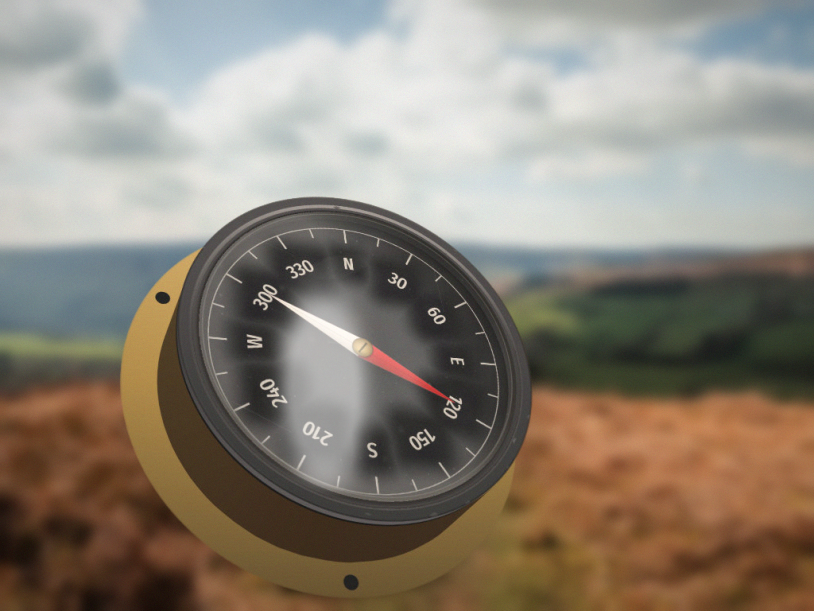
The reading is 120 (°)
